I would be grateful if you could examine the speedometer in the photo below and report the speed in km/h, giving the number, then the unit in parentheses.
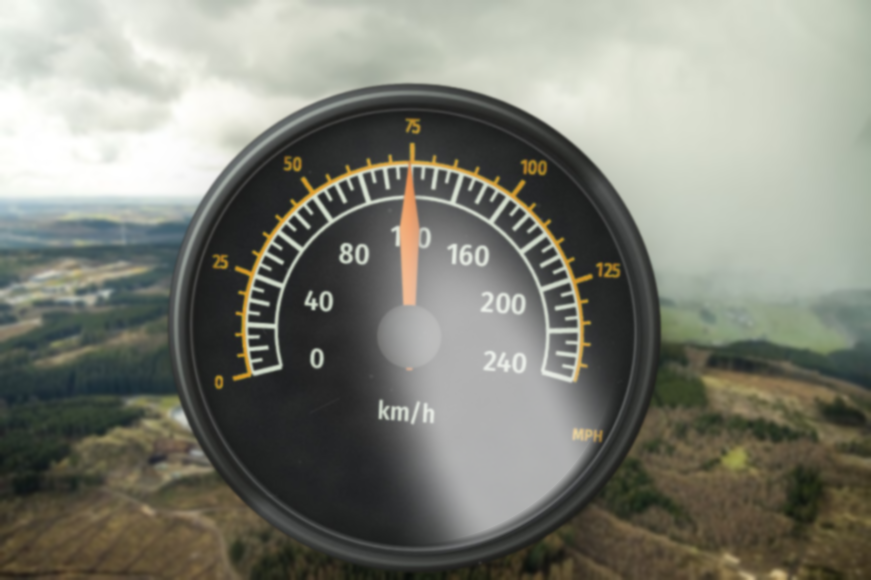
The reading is 120 (km/h)
